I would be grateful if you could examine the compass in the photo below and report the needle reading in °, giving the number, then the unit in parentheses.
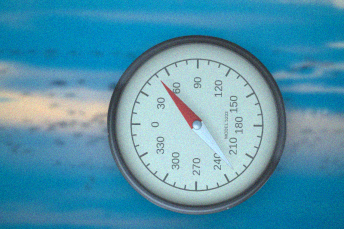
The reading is 50 (°)
